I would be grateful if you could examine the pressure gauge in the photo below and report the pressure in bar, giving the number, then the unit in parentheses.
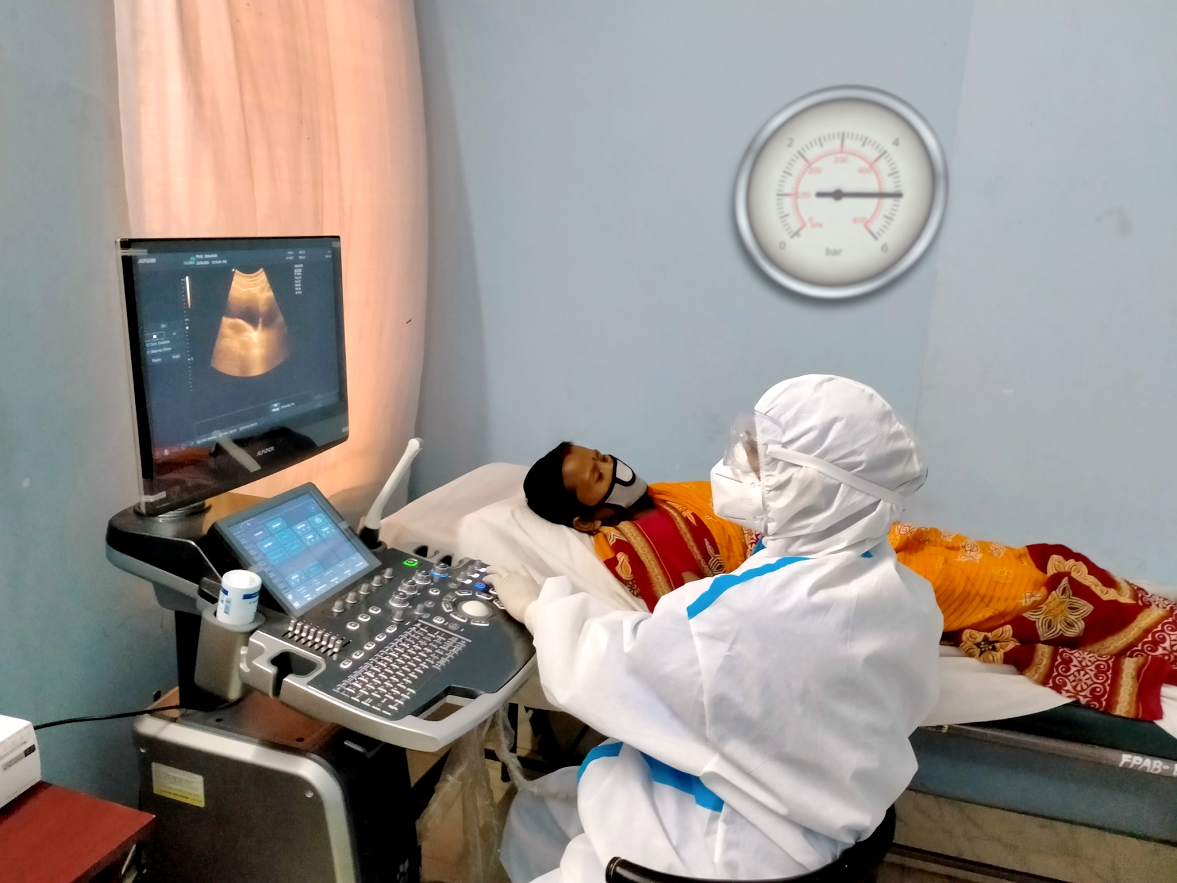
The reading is 5 (bar)
